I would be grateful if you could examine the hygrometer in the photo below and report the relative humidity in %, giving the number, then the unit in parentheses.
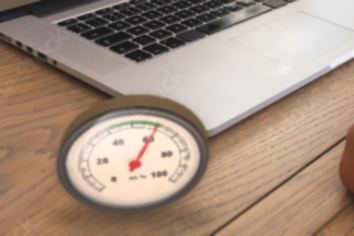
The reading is 60 (%)
